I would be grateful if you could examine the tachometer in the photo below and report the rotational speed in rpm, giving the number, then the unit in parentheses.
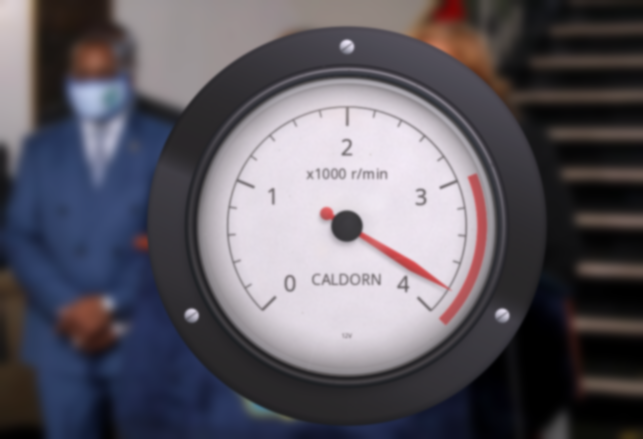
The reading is 3800 (rpm)
